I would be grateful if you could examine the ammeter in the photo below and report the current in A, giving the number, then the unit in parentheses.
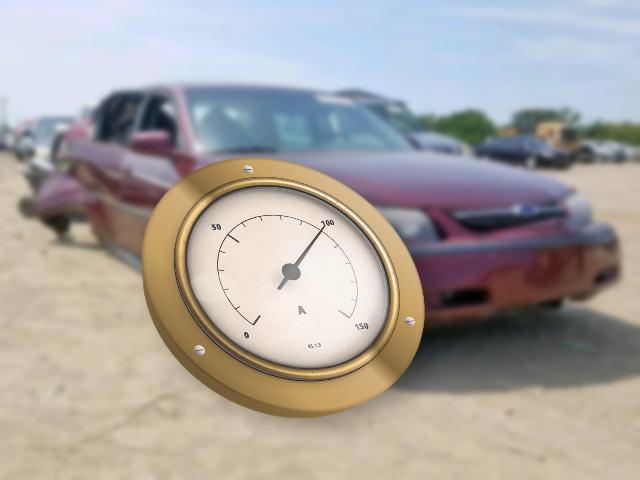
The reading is 100 (A)
